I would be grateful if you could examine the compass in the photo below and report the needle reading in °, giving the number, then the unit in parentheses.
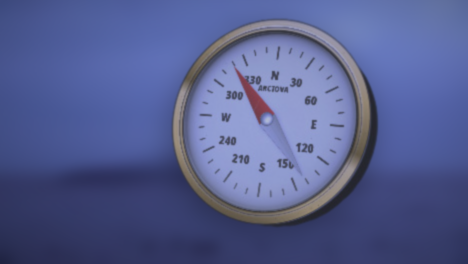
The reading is 320 (°)
